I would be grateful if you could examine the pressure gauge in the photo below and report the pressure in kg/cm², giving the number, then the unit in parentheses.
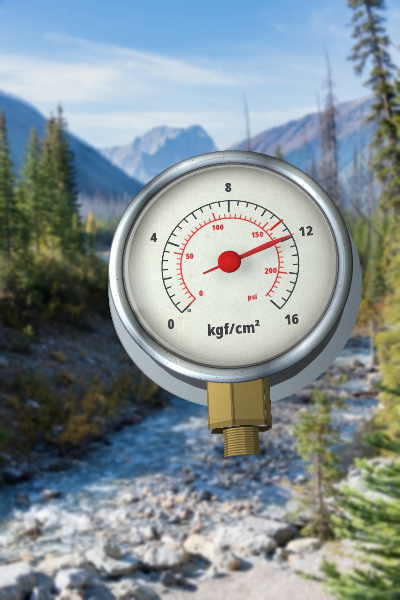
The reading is 12 (kg/cm²)
